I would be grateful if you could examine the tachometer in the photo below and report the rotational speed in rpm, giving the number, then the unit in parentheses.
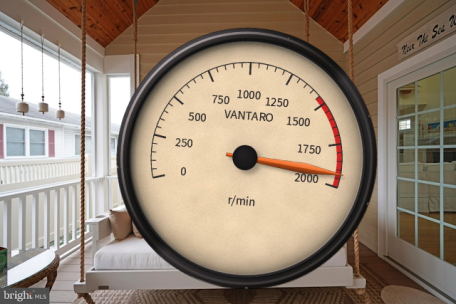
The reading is 1925 (rpm)
